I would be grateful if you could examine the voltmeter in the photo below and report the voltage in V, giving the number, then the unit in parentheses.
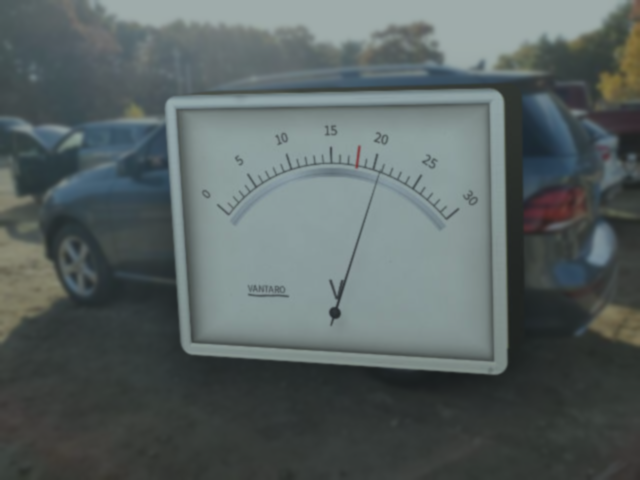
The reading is 21 (V)
